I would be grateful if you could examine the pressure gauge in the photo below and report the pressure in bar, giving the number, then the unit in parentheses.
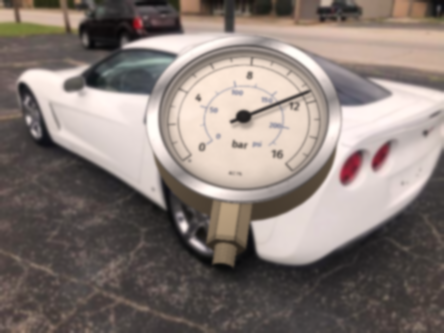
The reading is 11.5 (bar)
